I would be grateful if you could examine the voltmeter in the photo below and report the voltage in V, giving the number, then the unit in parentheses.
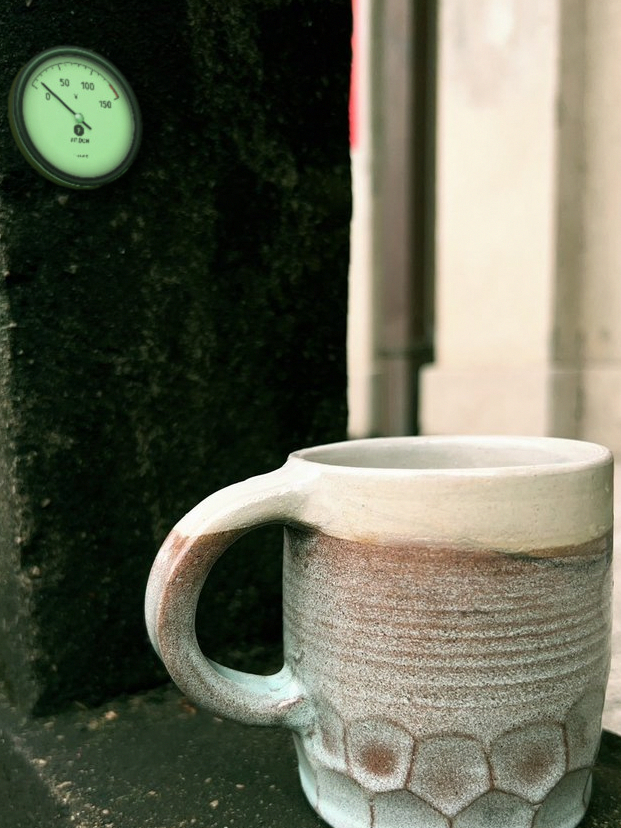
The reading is 10 (V)
